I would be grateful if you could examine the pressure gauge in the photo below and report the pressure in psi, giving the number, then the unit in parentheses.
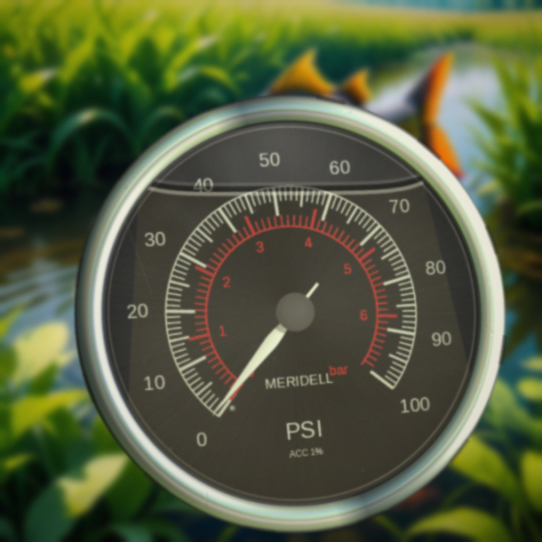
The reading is 1 (psi)
